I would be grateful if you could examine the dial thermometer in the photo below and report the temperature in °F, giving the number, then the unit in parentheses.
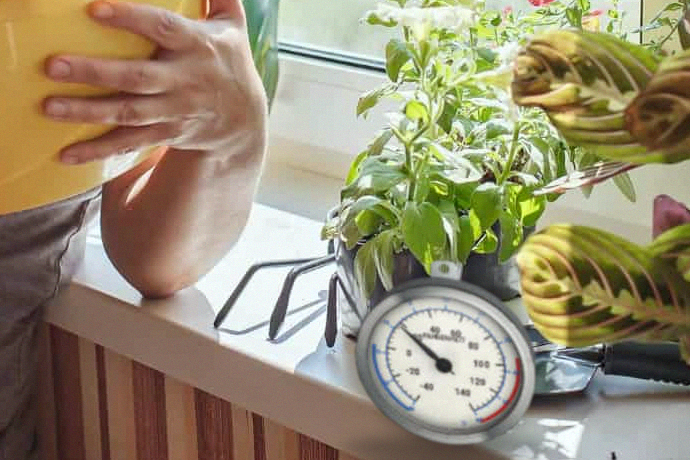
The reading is 20 (°F)
